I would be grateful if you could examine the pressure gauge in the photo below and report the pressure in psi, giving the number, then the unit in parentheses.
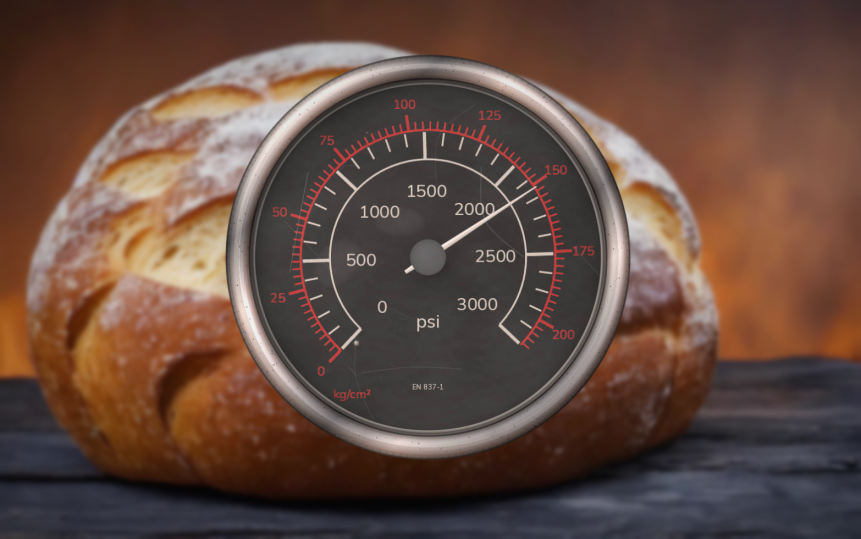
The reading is 2150 (psi)
